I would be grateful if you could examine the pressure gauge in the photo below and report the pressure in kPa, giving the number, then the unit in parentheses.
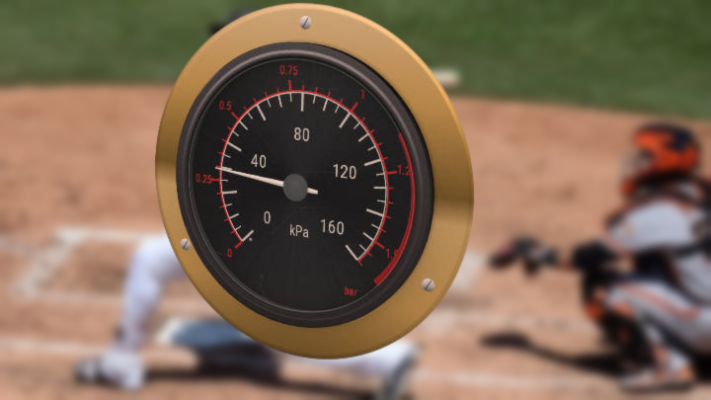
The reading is 30 (kPa)
